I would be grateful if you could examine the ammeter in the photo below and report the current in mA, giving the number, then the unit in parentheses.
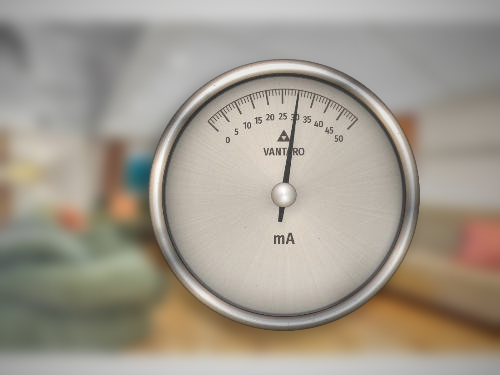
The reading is 30 (mA)
